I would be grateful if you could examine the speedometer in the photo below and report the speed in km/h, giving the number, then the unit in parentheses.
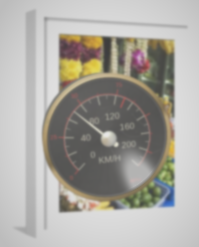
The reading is 70 (km/h)
